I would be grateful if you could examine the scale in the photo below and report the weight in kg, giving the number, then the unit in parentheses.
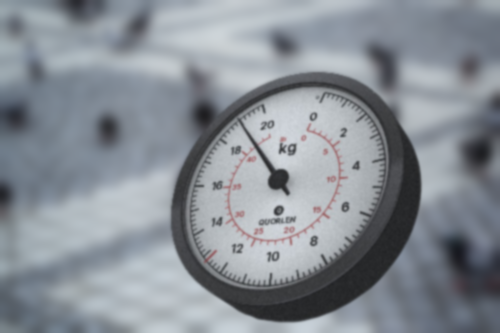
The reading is 19 (kg)
